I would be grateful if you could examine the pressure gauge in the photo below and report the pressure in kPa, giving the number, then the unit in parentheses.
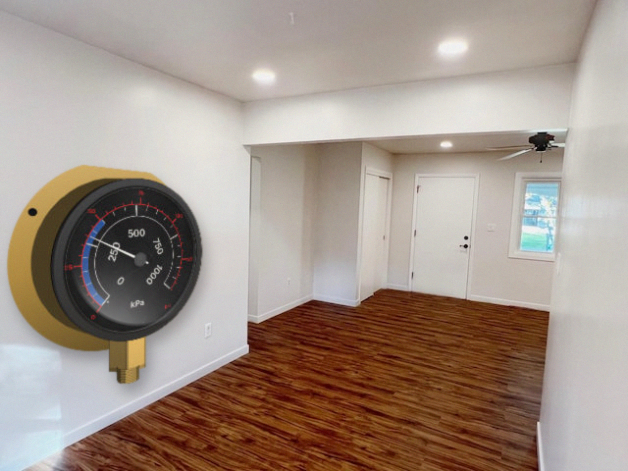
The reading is 275 (kPa)
